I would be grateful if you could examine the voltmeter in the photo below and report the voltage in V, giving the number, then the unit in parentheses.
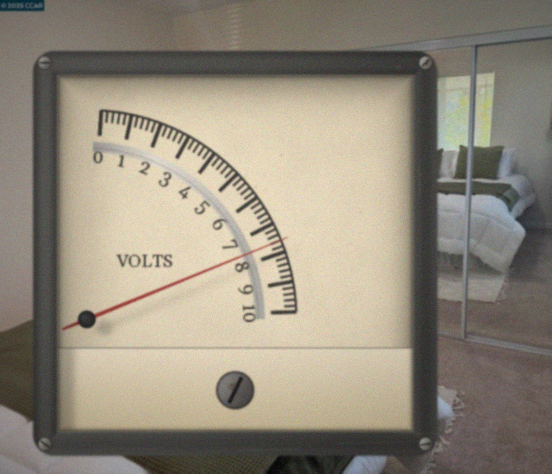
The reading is 7.6 (V)
